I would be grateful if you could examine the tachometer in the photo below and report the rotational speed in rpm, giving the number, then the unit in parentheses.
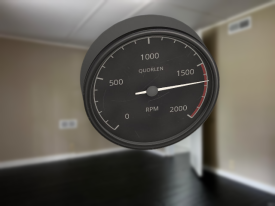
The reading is 1650 (rpm)
